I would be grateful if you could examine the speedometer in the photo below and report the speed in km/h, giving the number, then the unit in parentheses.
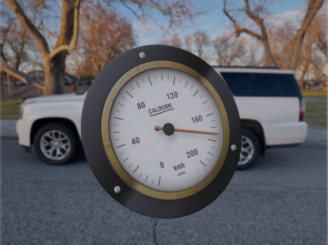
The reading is 175 (km/h)
